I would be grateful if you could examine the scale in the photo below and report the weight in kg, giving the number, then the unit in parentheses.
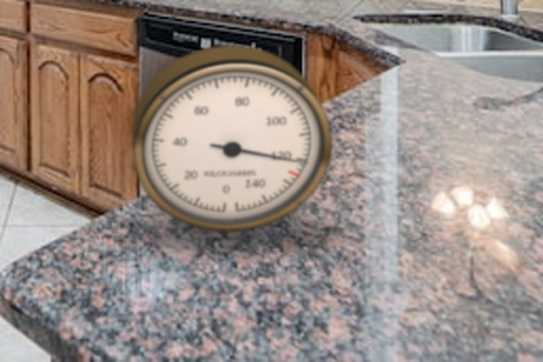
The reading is 120 (kg)
